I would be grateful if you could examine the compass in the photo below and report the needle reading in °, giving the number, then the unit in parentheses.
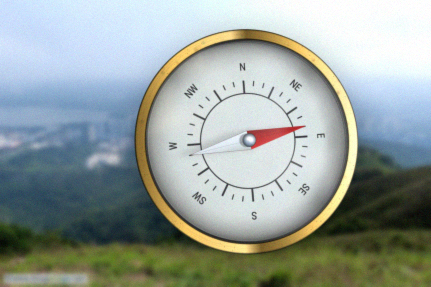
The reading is 80 (°)
